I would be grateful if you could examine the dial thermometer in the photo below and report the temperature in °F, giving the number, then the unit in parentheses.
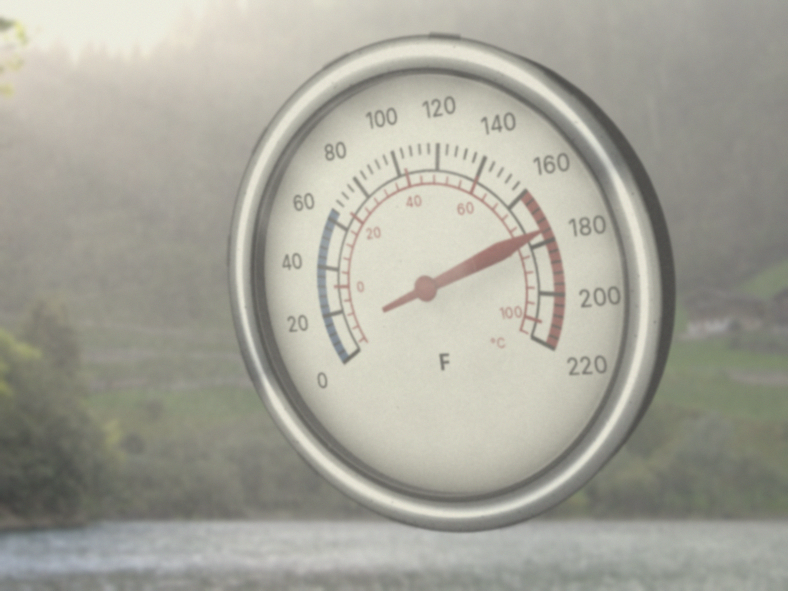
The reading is 176 (°F)
